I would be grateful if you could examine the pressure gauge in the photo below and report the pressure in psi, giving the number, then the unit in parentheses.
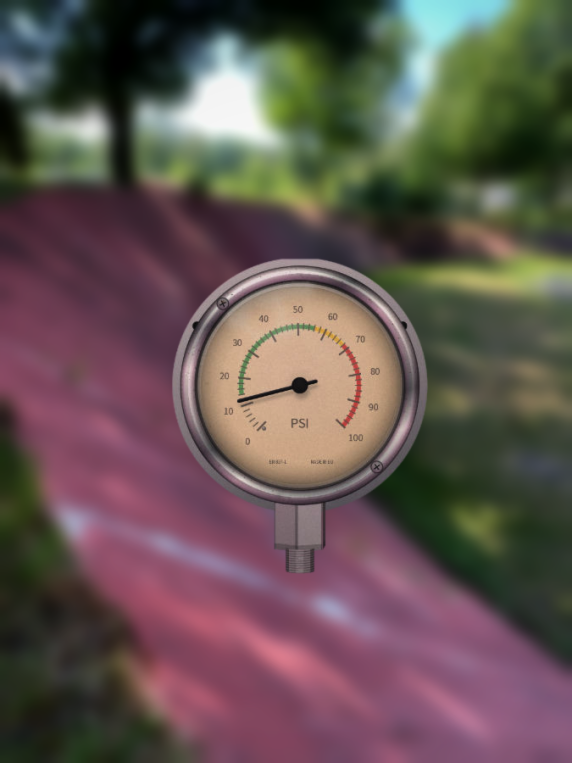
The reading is 12 (psi)
